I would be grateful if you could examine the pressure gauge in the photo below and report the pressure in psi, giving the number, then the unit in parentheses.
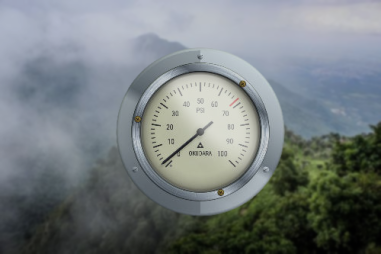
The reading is 2 (psi)
